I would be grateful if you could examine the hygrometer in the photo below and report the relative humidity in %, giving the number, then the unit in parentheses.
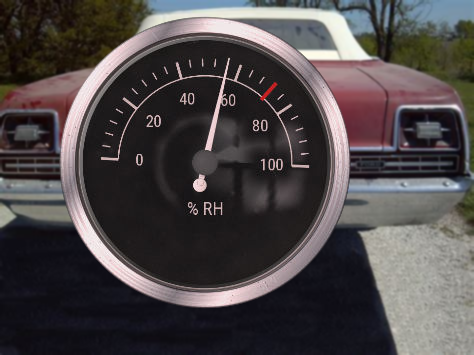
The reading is 56 (%)
